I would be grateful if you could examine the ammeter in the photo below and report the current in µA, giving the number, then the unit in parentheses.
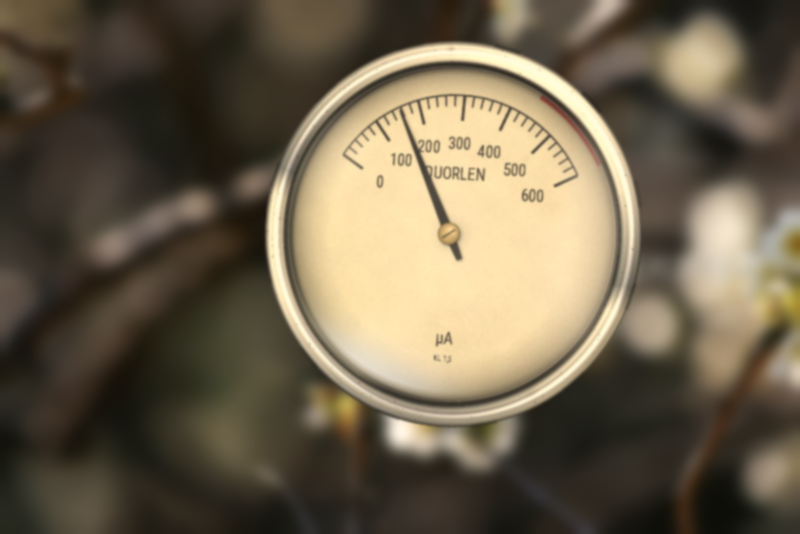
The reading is 160 (µA)
